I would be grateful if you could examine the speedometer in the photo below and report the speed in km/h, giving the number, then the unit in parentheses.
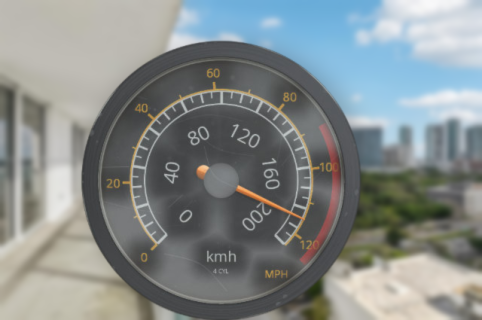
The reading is 185 (km/h)
